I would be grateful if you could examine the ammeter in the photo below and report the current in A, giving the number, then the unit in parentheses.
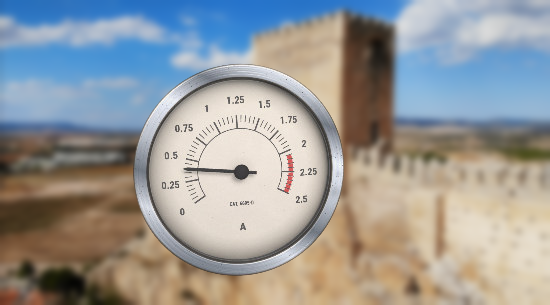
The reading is 0.4 (A)
